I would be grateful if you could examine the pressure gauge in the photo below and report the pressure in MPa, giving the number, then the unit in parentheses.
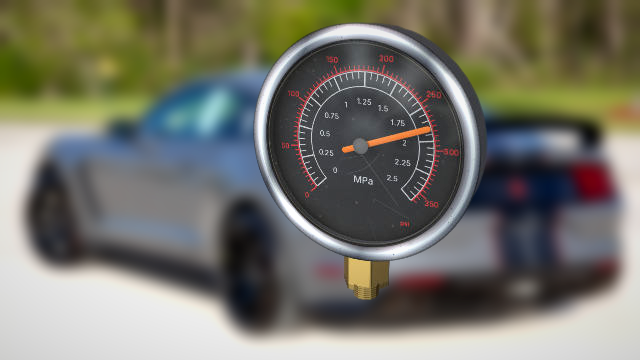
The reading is 1.9 (MPa)
